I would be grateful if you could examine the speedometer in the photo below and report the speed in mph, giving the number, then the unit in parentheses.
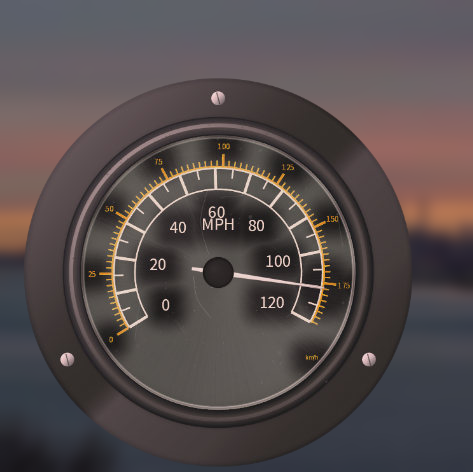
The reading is 110 (mph)
